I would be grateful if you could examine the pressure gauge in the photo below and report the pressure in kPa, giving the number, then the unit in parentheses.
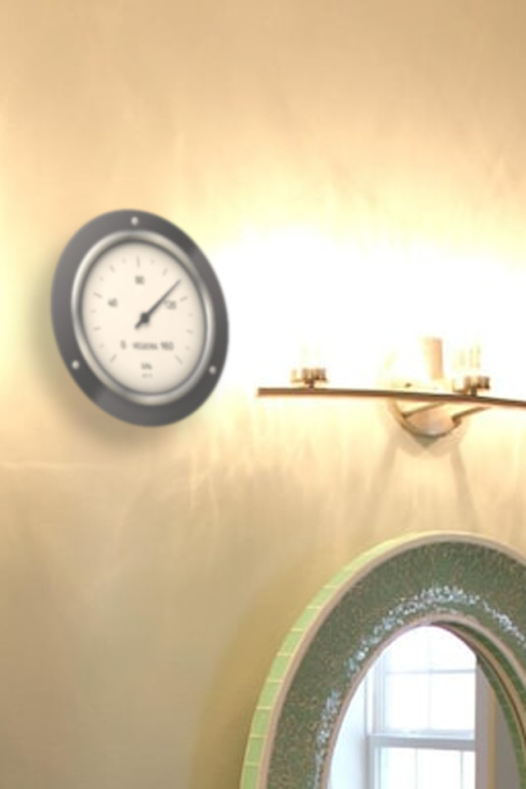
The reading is 110 (kPa)
